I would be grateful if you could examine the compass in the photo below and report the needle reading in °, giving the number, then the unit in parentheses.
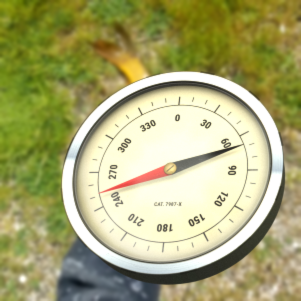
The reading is 250 (°)
